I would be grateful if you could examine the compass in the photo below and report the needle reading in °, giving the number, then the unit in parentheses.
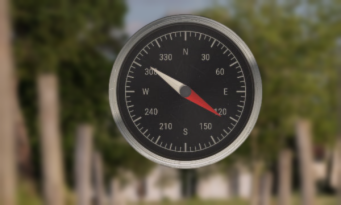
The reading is 125 (°)
